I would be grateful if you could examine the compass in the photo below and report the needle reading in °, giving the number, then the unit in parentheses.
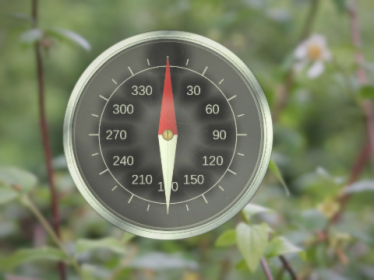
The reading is 0 (°)
